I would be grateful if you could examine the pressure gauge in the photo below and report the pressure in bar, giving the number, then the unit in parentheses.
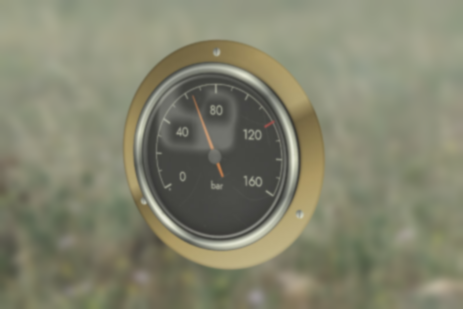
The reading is 65 (bar)
